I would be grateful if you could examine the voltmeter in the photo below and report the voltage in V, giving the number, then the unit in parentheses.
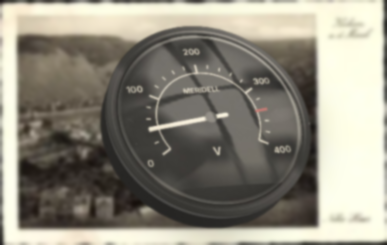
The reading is 40 (V)
